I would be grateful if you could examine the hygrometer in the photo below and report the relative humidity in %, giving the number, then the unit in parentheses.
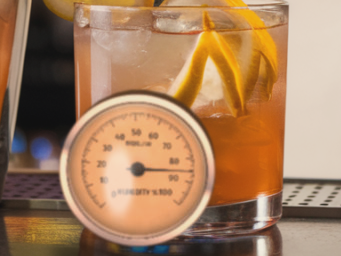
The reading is 85 (%)
